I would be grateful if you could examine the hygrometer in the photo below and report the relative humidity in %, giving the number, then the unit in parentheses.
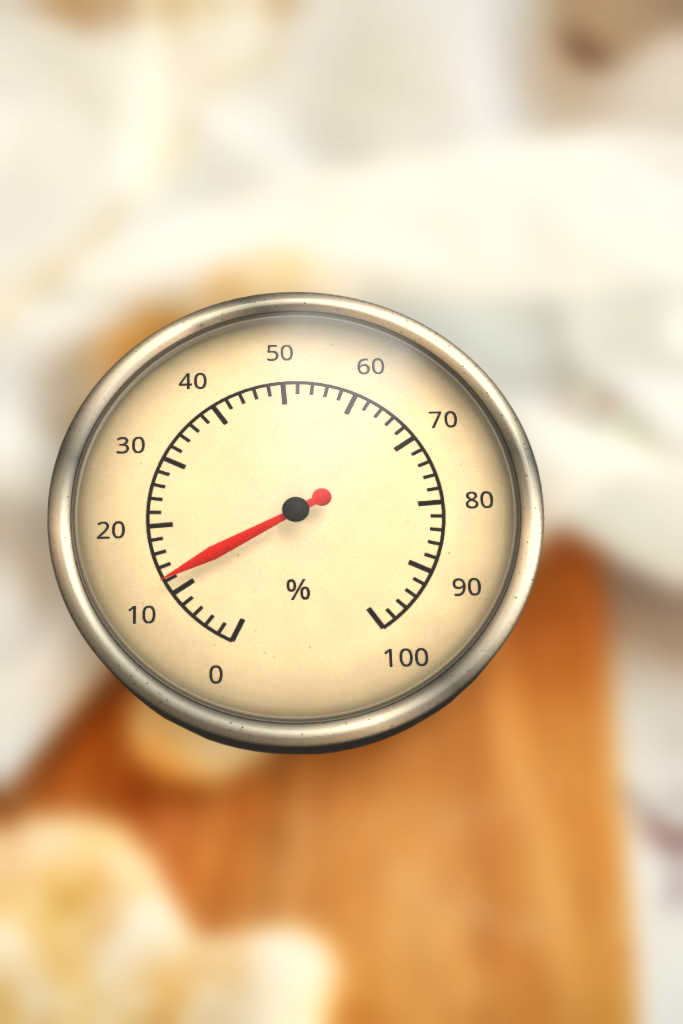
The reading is 12 (%)
